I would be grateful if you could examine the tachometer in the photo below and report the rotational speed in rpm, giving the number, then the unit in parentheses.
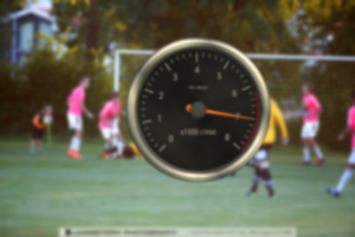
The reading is 7000 (rpm)
